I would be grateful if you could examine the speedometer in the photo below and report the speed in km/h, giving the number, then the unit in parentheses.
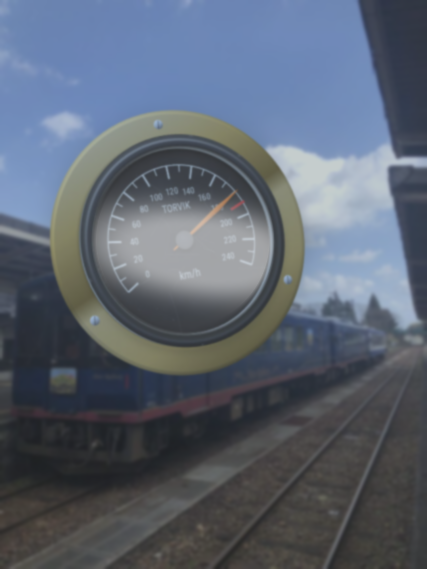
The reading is 180 (km/h)
